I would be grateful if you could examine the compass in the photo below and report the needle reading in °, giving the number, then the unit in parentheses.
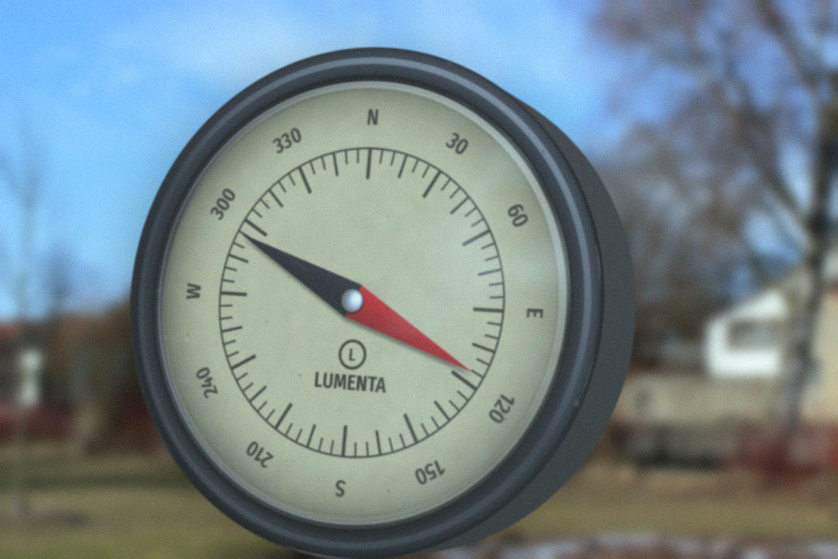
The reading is 115 (°)
